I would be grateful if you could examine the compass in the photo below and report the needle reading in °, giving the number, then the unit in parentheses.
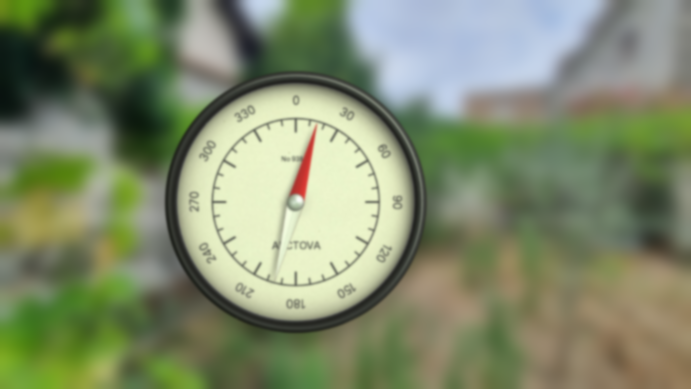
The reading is 15 (°)
